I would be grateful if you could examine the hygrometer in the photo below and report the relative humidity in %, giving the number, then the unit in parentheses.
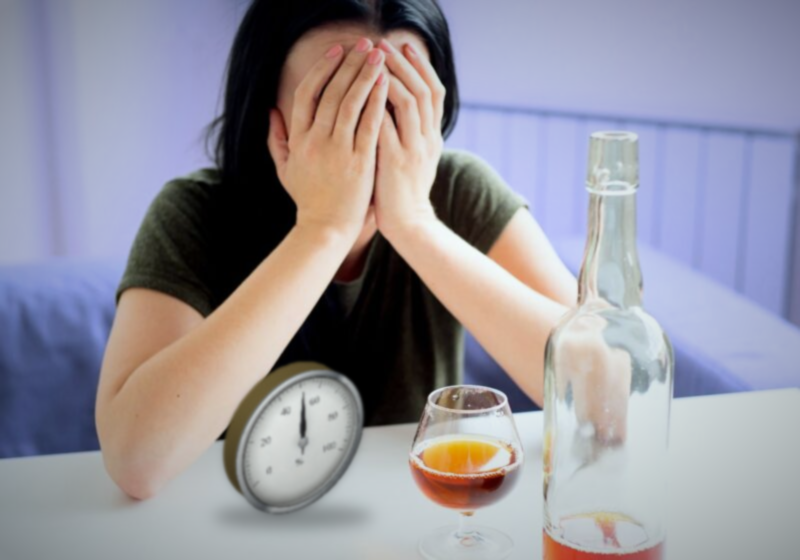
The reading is 50 (%)
